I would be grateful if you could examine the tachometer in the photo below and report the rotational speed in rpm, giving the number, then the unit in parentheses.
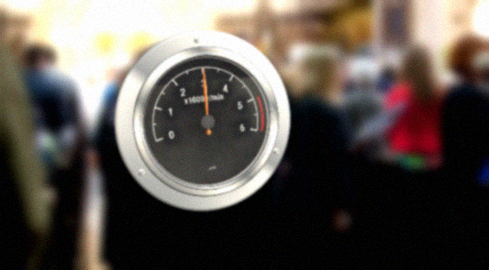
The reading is 3000 (rpm)
